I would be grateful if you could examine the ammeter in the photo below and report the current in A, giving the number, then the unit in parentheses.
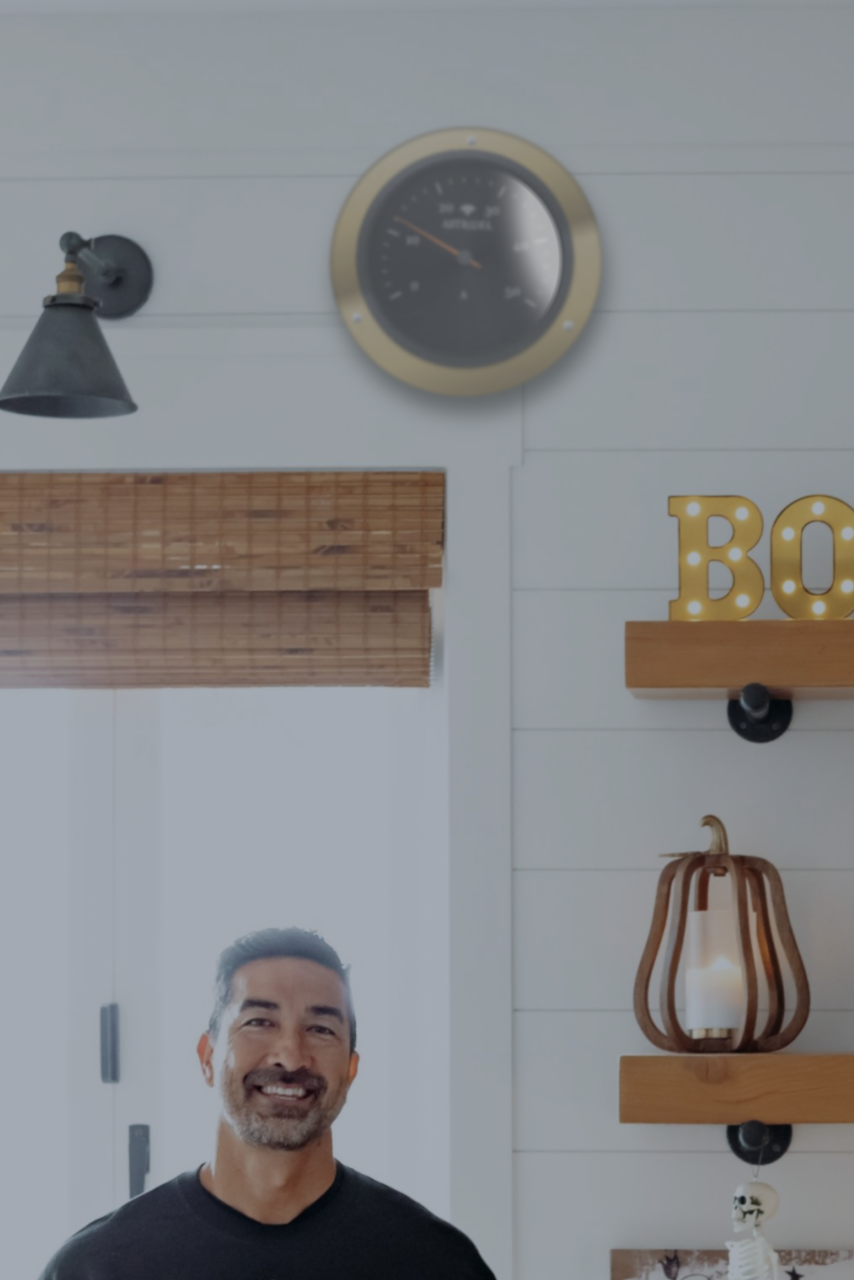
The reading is 12 (A)
